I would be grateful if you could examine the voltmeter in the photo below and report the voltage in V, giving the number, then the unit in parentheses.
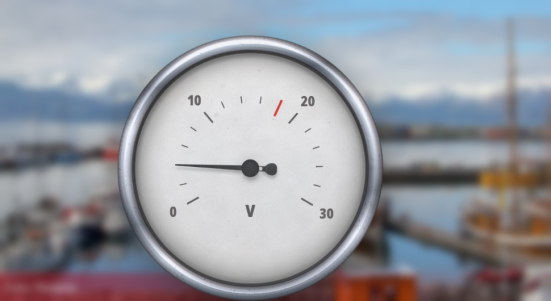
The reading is 4 (V)
